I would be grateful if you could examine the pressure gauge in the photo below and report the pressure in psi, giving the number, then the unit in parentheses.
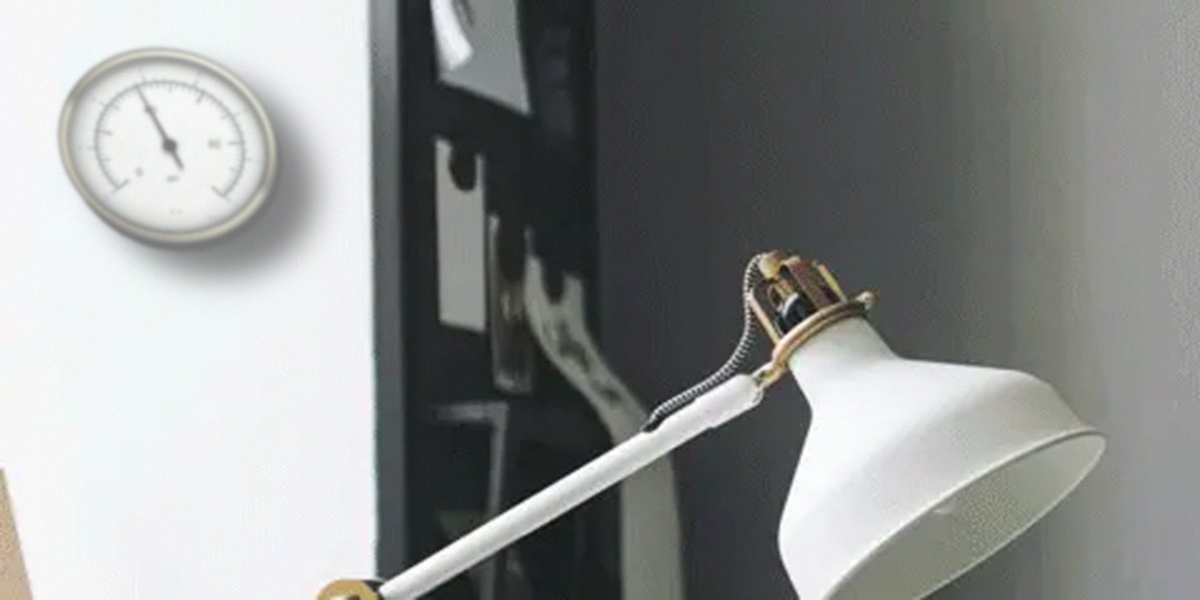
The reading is 40 (psi)
